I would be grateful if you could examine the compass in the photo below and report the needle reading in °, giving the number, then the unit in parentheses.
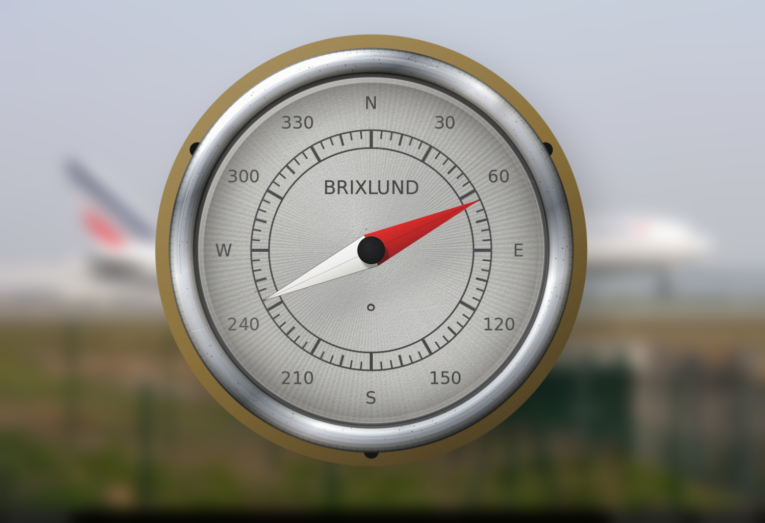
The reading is 65 (°)
